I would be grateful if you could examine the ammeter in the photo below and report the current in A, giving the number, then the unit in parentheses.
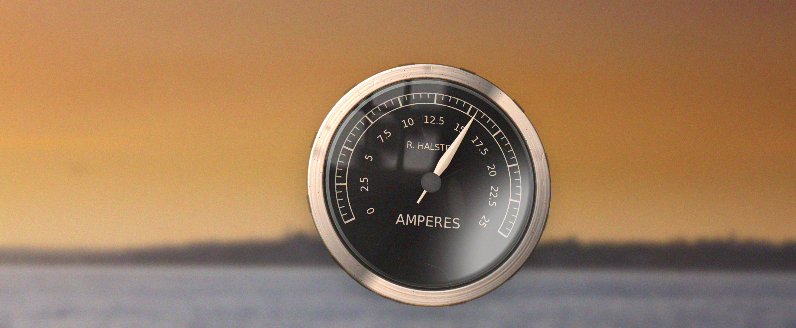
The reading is 15.5 (A)
